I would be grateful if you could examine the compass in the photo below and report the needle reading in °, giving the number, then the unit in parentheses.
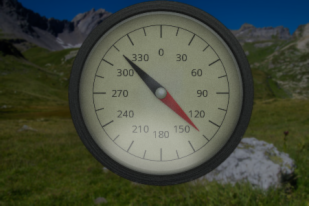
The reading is 135 (°)
